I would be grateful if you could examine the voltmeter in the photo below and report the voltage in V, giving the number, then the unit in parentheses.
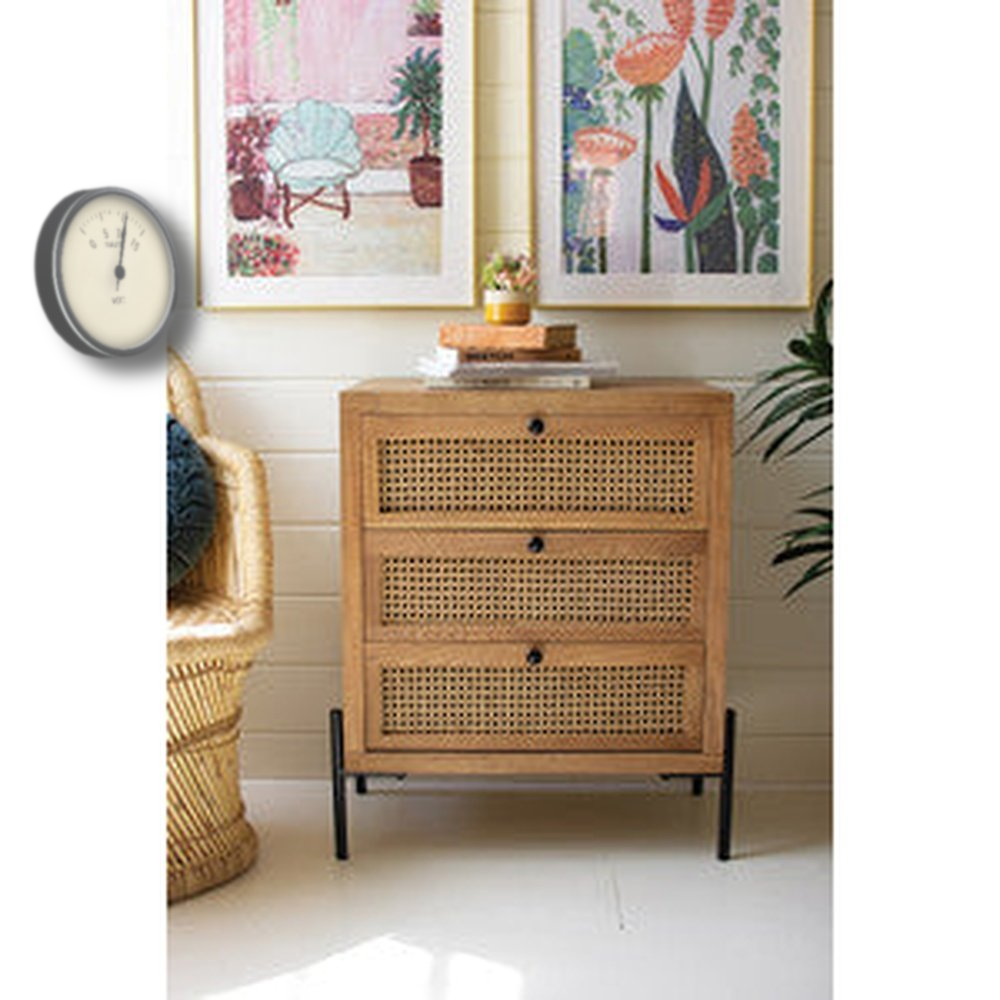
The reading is 10 (V)
